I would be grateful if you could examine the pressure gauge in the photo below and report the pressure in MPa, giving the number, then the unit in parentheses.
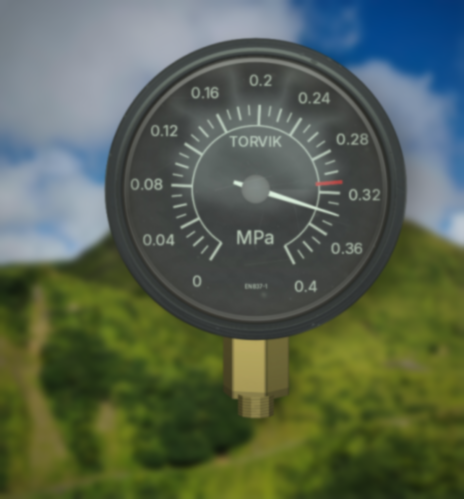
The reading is 0.34 (MPa)
